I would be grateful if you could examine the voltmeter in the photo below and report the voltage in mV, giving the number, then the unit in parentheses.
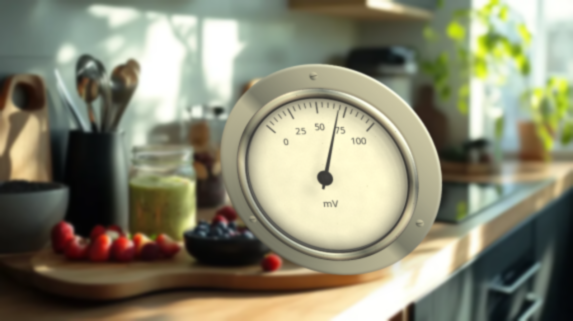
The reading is 70 (mV)
